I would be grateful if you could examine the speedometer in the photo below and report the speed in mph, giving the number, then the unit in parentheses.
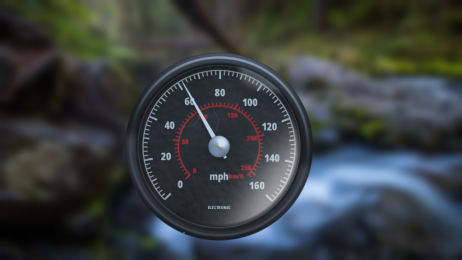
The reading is 62 (mph)
